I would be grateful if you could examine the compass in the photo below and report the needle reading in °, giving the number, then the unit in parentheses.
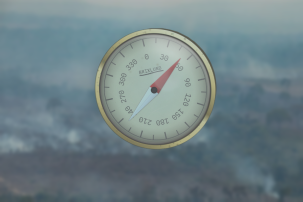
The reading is 52.5 (°)
